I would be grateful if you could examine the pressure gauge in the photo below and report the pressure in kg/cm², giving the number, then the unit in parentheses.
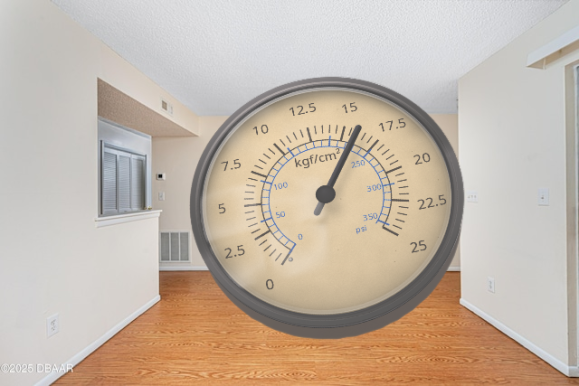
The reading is 16 (kg/cm²)
